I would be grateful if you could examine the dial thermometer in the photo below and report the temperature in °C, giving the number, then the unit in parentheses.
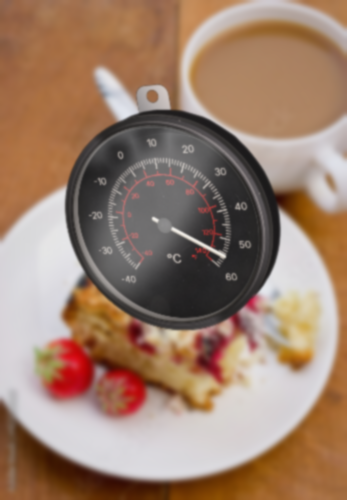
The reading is 55 (°C)
